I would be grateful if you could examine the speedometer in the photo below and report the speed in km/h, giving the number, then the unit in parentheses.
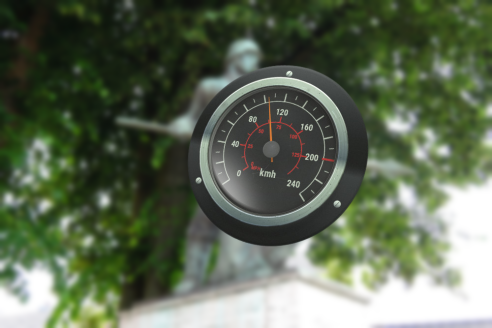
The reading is 105 (km/h)
